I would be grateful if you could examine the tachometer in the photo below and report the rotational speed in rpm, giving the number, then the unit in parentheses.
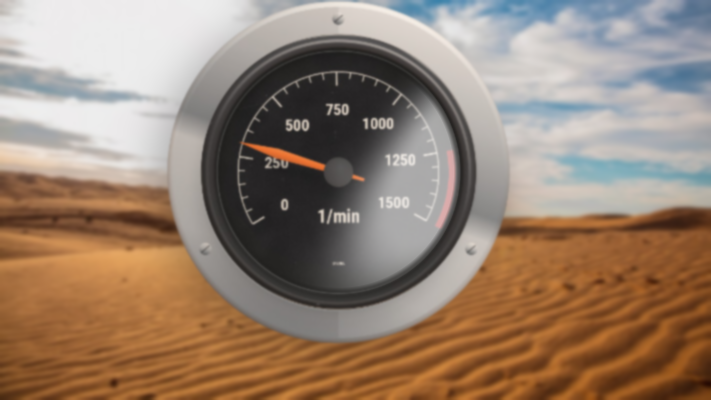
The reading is 300 (rpm)
